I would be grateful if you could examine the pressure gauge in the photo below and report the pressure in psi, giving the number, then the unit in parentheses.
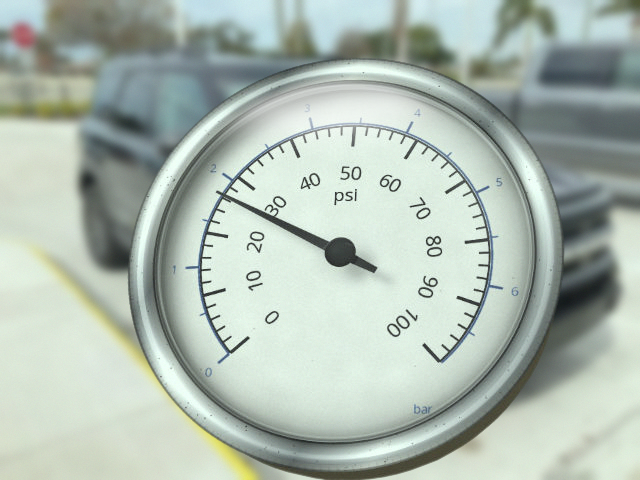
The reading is 26 (psi)
